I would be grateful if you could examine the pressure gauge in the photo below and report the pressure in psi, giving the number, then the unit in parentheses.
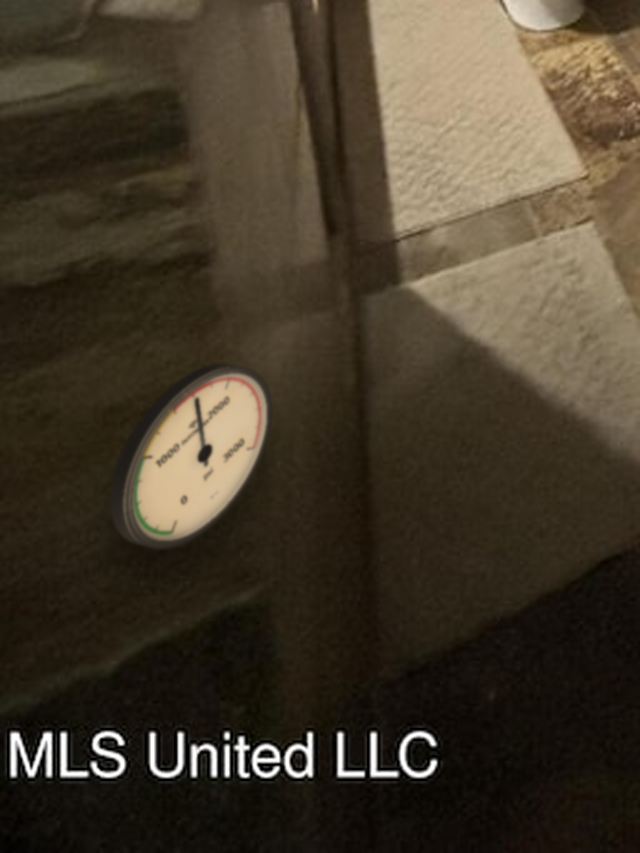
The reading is 1600 (psi)
